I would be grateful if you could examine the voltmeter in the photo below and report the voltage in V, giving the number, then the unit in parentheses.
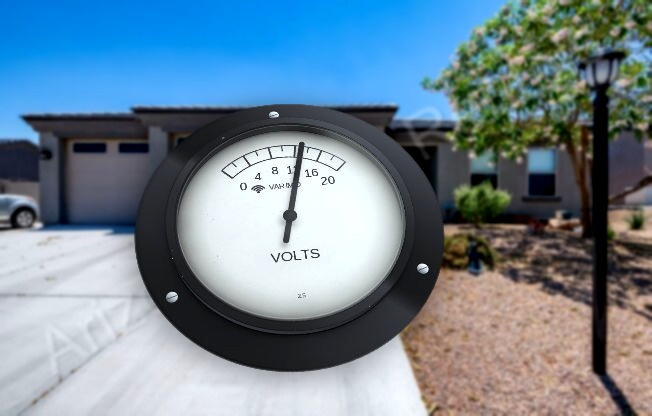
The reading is 13 (V)
